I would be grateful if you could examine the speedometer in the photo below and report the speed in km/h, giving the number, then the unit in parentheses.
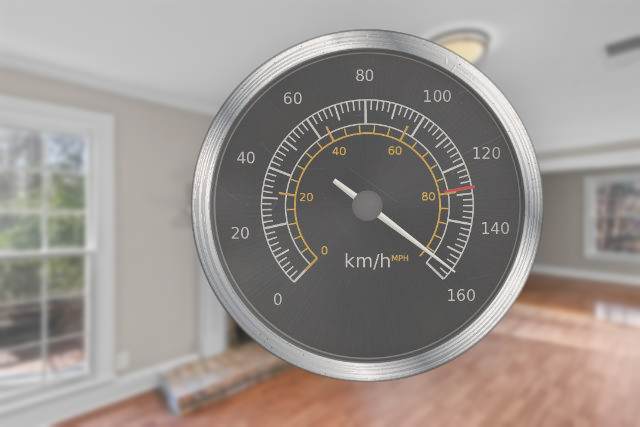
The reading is 156 (km/h)
